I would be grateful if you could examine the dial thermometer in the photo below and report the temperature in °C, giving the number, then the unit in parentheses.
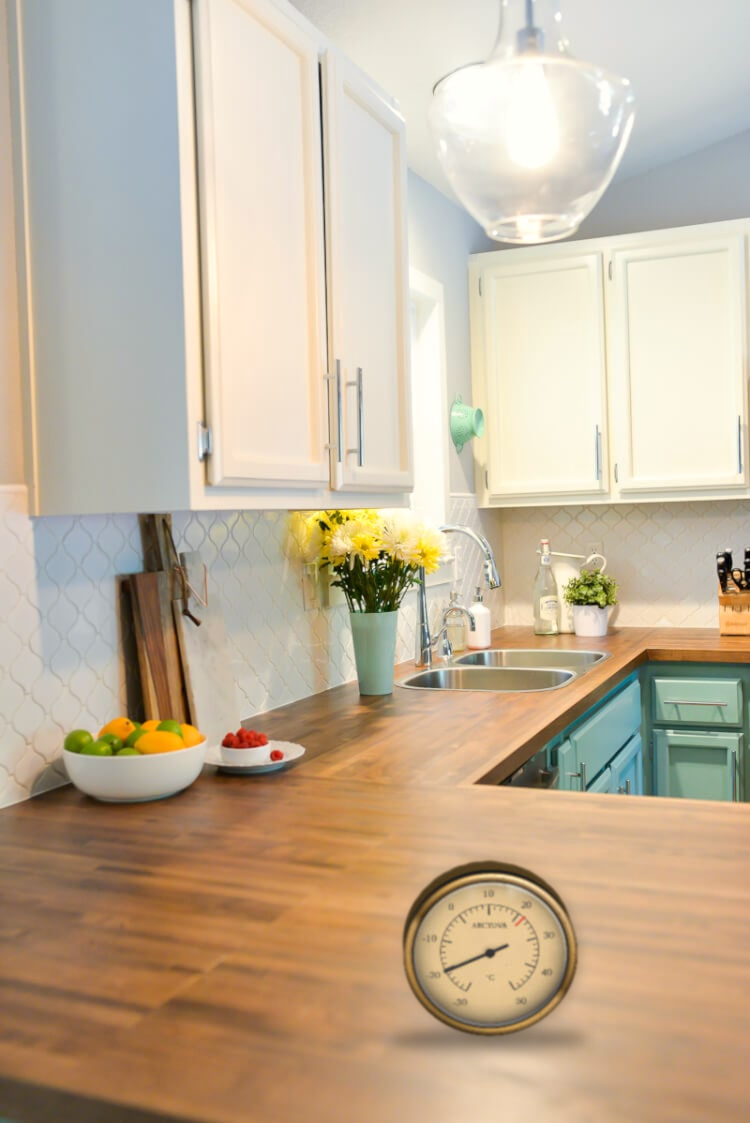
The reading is -20 (°C)
